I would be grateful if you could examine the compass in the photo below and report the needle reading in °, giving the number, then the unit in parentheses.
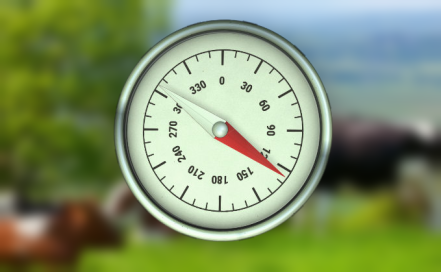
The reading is 125 (°)
